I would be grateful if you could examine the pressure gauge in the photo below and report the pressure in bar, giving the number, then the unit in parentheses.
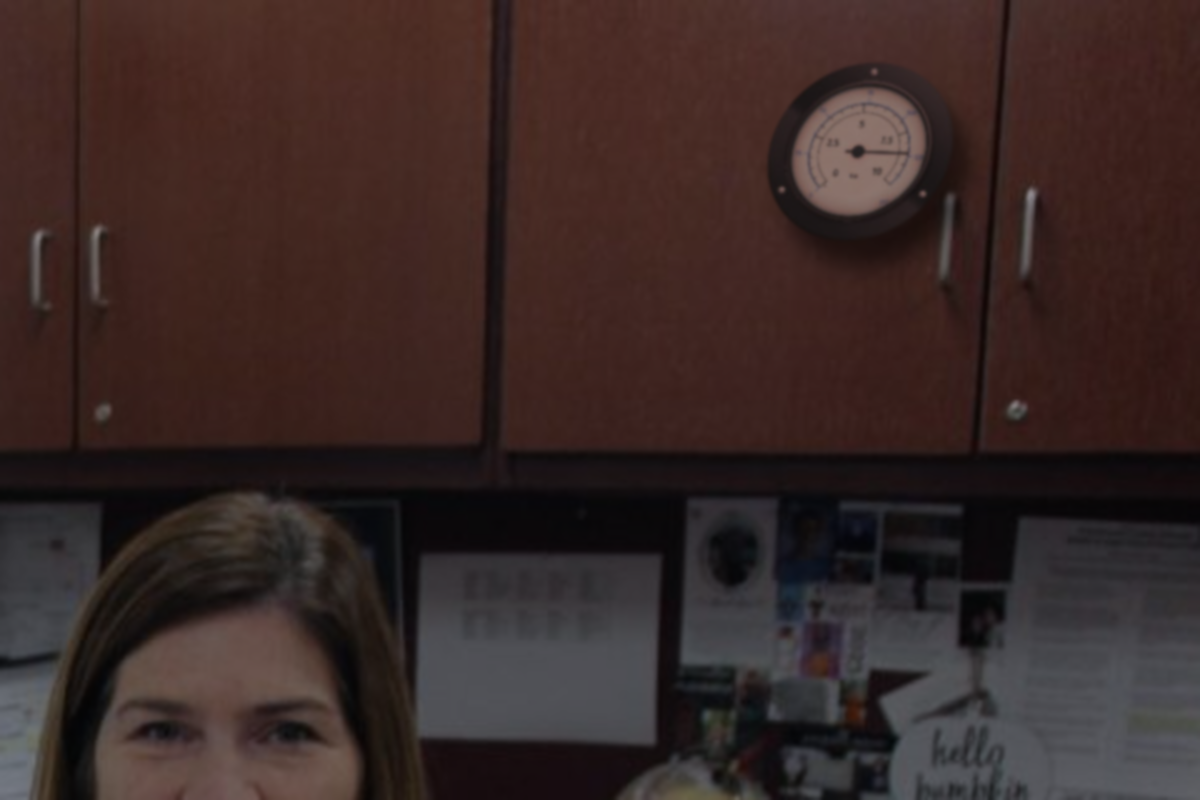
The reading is 8.5 (bar)
